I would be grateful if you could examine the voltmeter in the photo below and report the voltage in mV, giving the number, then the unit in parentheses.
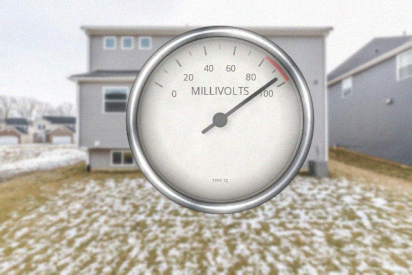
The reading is 95 (mV)
